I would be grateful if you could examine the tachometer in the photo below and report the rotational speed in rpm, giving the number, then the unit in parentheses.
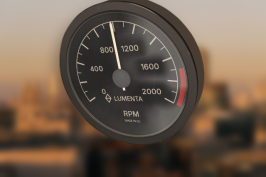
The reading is 1000 (rpm)
